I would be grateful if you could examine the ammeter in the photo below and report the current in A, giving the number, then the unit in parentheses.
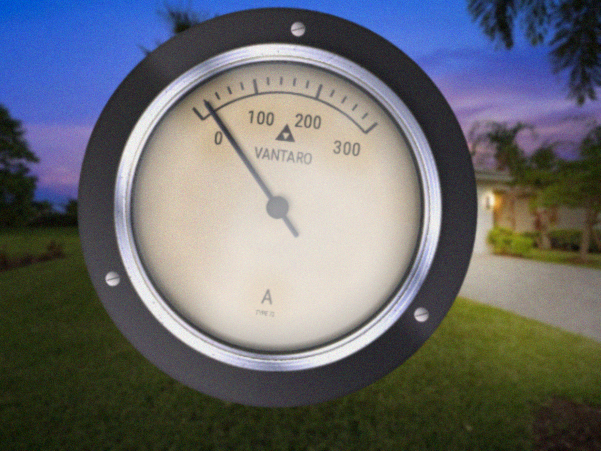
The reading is 20 (A)
